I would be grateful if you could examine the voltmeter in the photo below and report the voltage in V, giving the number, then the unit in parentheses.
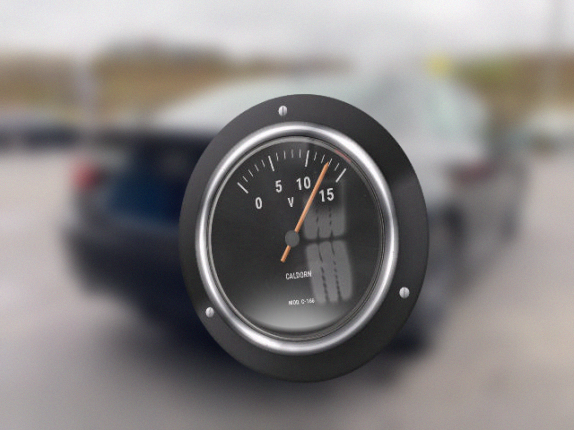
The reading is 13 (V)
